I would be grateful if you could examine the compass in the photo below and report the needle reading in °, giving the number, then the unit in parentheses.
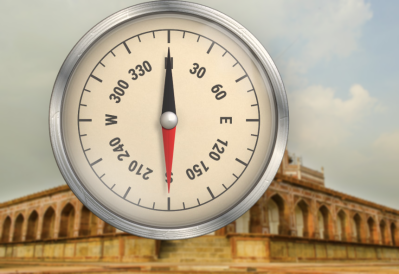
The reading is 180 (°)
